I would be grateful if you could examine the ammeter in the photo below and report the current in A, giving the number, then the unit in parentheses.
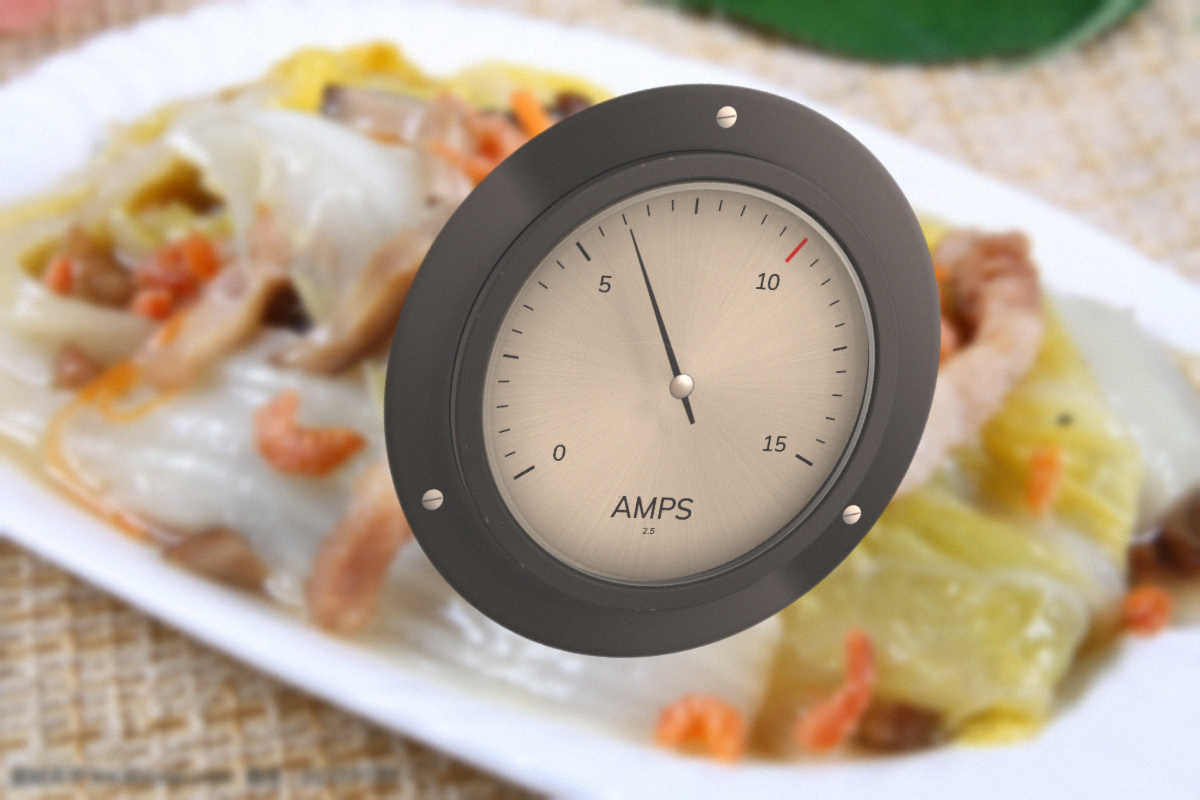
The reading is 6 (A)
